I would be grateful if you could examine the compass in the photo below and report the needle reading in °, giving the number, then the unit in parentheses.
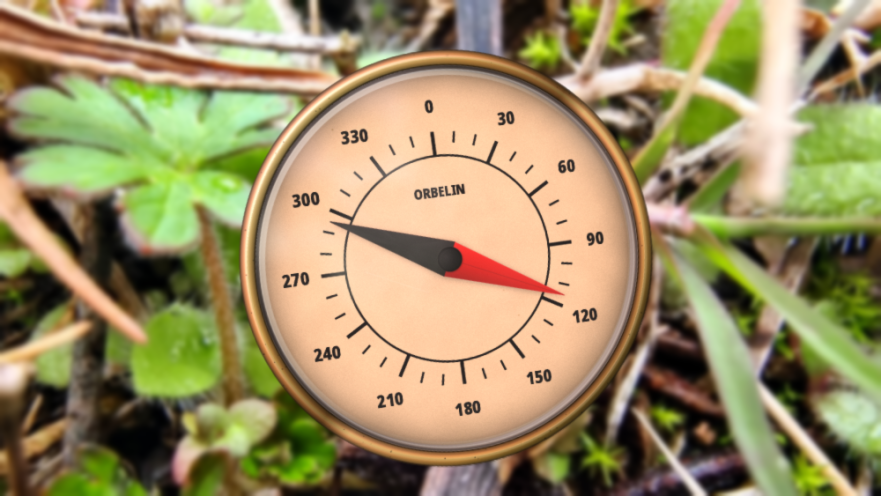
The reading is 115 (°)
